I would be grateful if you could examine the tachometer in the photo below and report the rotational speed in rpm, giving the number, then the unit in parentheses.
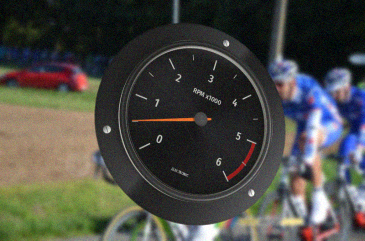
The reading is 500 (rpm)
